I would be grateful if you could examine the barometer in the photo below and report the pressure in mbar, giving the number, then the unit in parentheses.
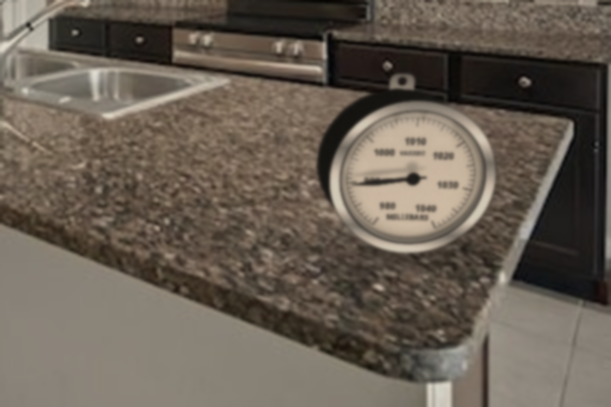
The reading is 990 (mbar)
